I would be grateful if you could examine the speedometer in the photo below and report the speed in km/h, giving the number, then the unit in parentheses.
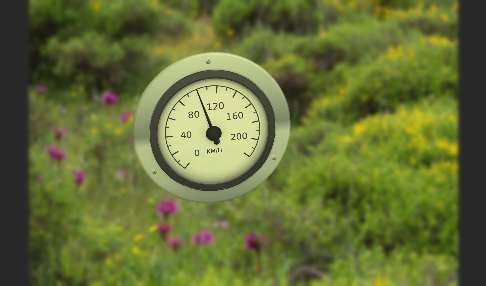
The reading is 100 (km/h)
